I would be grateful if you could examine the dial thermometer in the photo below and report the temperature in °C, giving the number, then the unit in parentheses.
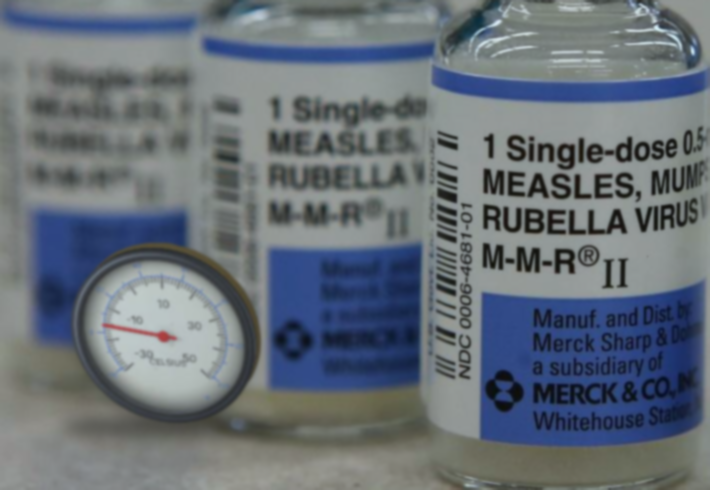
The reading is -15 (°C)
